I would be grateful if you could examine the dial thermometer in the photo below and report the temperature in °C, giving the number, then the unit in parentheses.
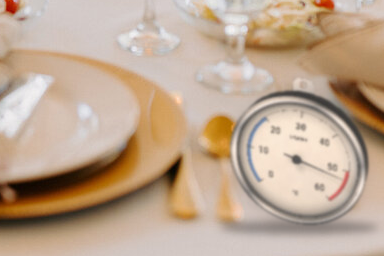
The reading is 52.5 (°C)
